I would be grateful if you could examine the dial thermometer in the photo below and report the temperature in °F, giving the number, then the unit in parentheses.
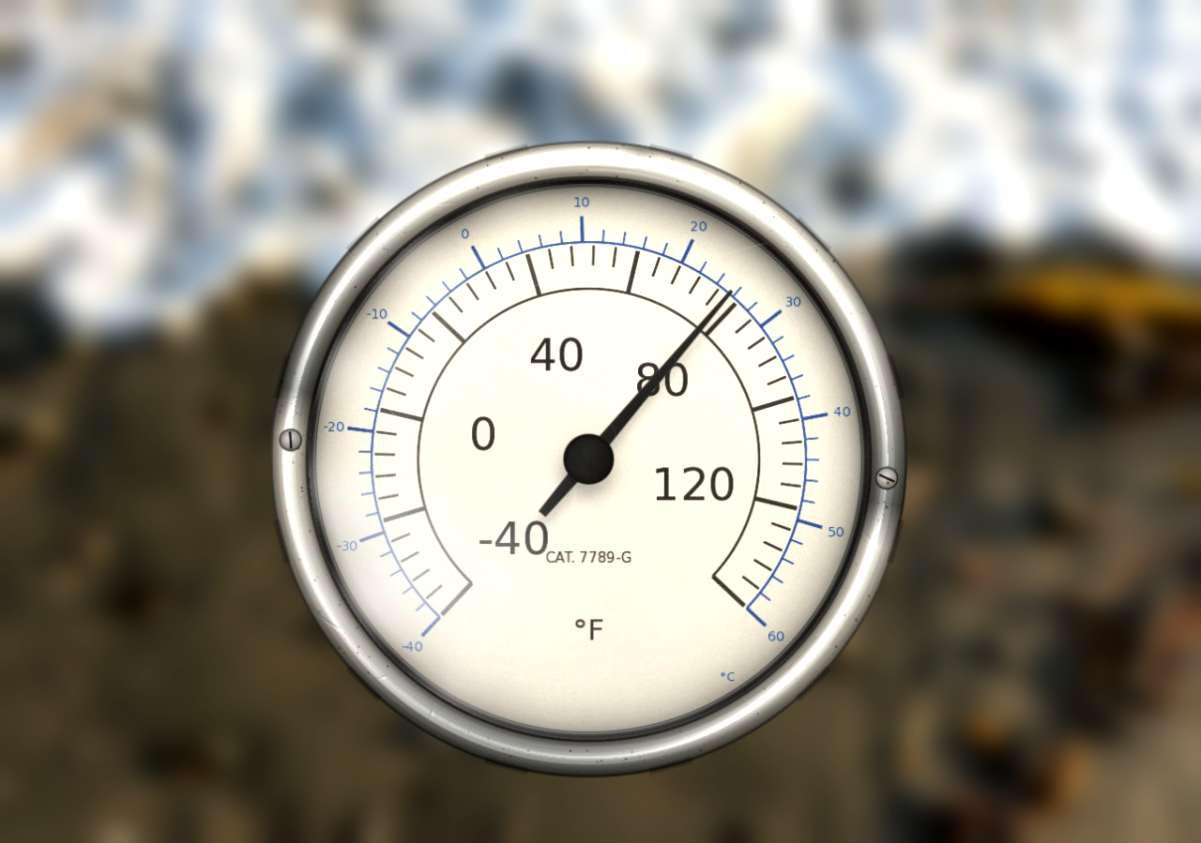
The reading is 78 (°F)
